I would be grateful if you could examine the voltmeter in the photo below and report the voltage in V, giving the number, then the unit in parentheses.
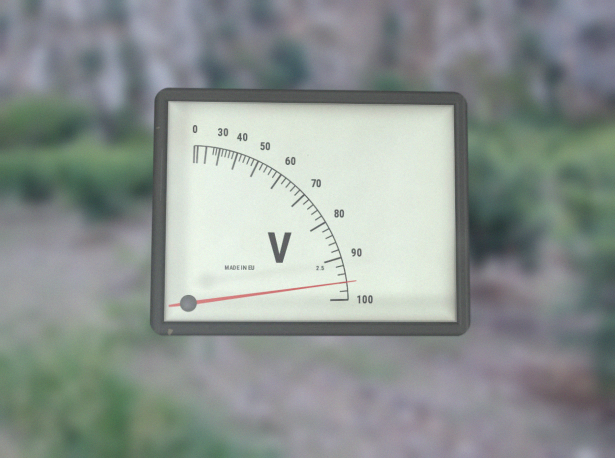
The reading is 96 (V)
